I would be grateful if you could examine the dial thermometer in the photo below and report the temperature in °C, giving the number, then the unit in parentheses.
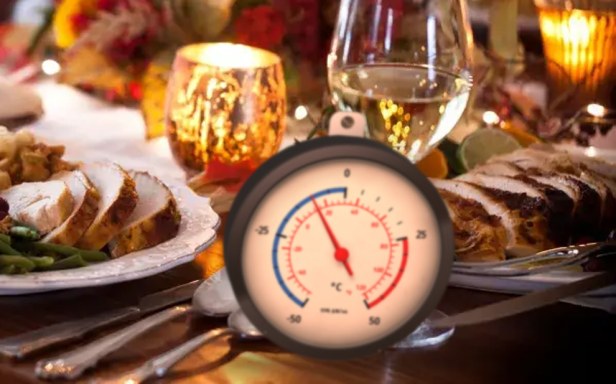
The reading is -10 (°C)
